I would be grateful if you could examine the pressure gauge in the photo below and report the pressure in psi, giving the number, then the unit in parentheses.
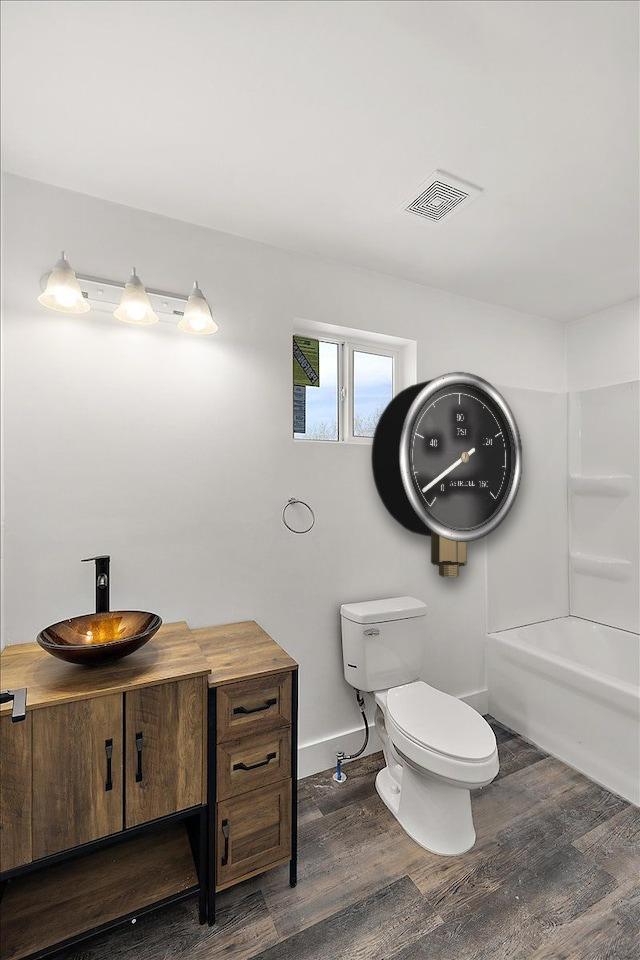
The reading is 10 (psi)
